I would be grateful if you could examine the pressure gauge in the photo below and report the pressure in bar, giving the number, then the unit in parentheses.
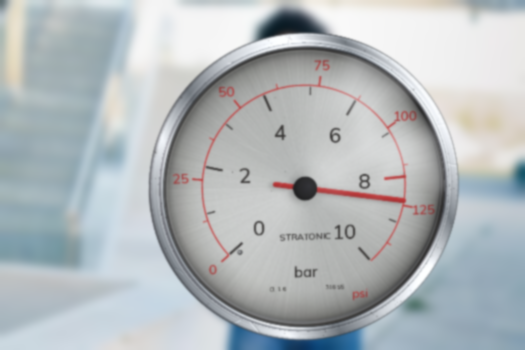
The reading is 8.5 (bar)
